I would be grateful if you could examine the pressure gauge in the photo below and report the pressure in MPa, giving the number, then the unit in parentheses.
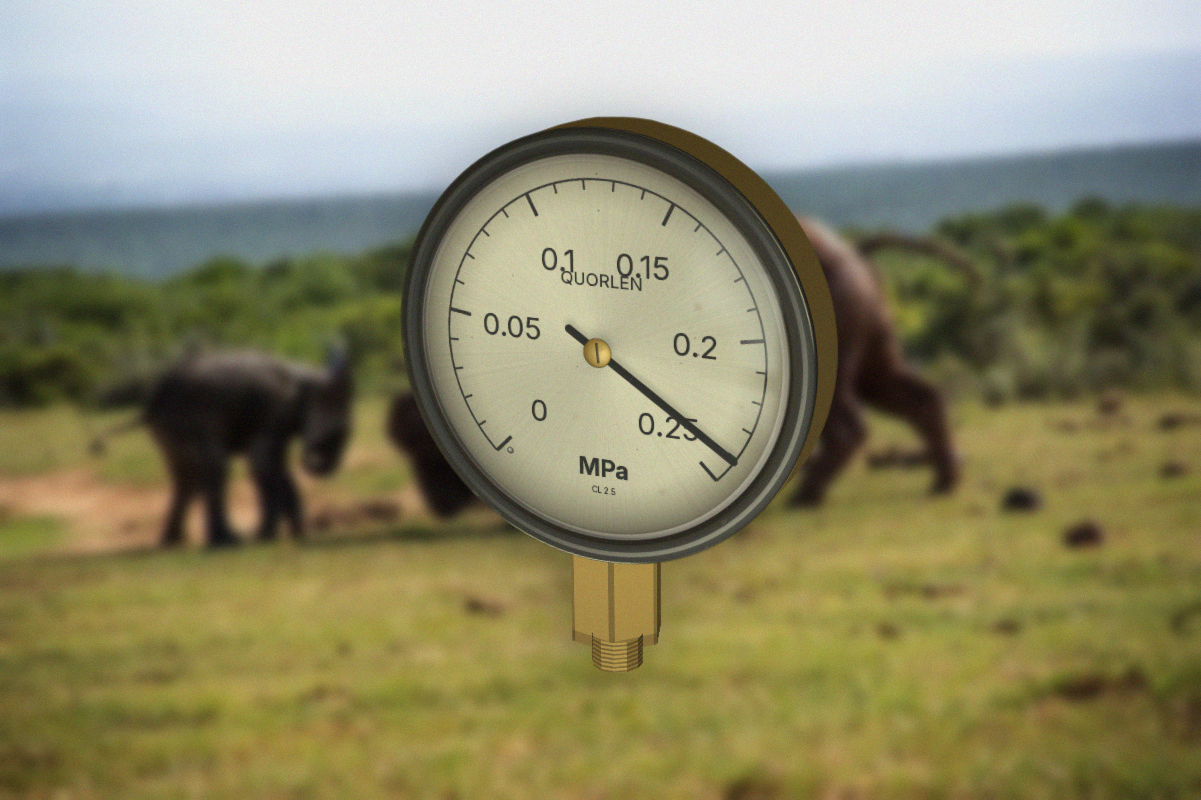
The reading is 0.24 (MPa)
